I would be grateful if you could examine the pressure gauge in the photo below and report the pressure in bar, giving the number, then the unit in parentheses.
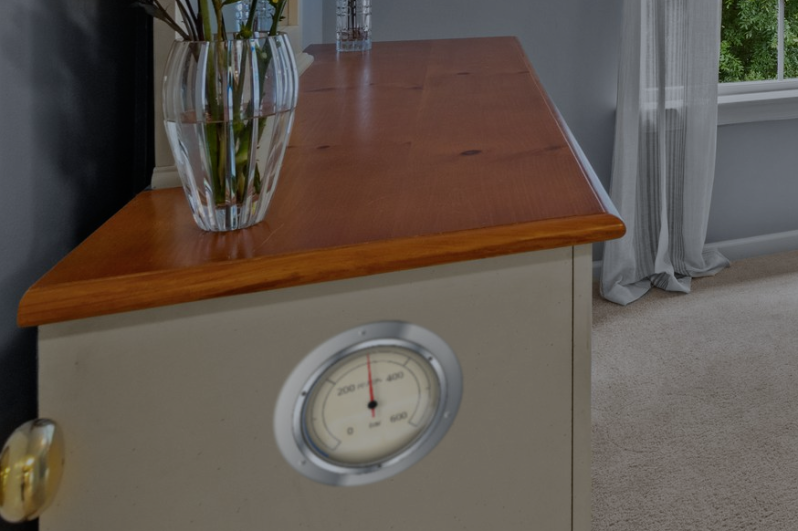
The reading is 300 (bar)
